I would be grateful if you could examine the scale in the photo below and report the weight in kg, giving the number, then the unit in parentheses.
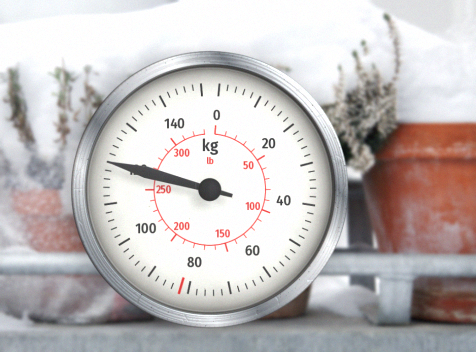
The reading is 120 (kg)
